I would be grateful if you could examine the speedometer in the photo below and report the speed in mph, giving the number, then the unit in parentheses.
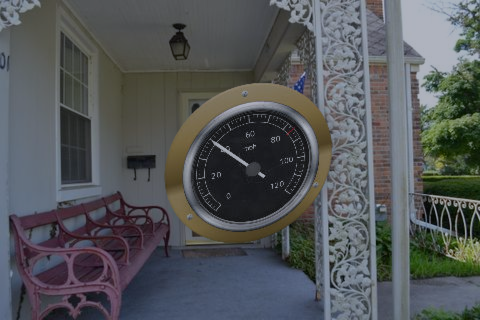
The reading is 40 (mph)
